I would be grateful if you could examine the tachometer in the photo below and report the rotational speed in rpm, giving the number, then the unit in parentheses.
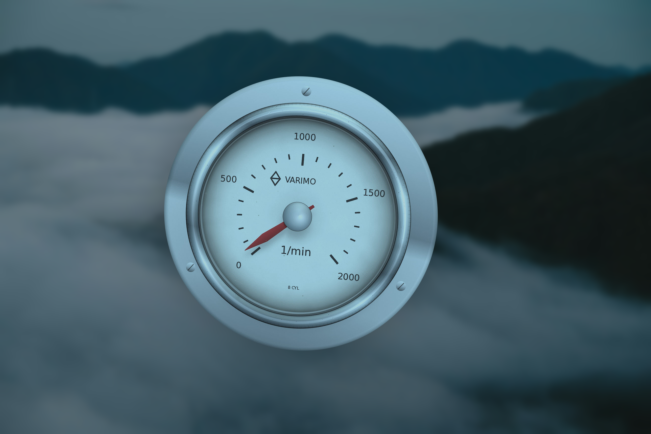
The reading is 50 (rpm)
